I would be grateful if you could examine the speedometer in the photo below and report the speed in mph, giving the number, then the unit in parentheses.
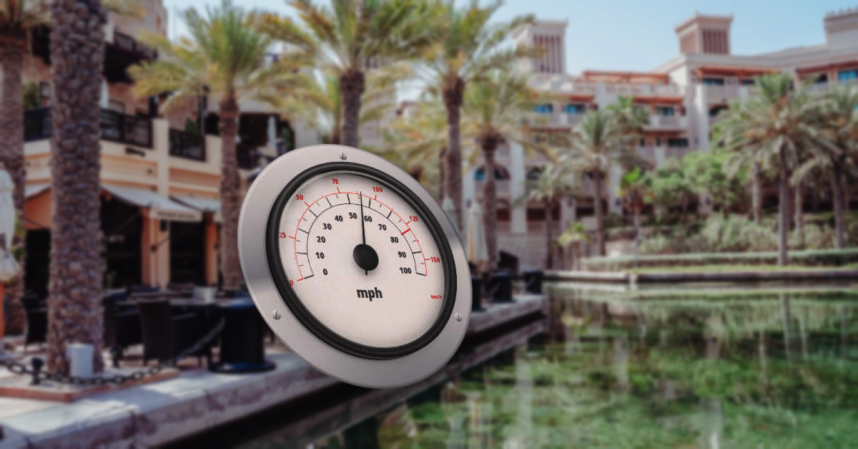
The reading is 55 (mph)
